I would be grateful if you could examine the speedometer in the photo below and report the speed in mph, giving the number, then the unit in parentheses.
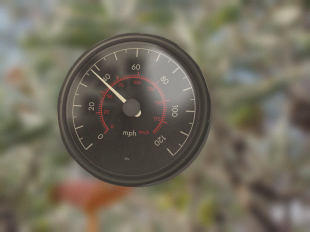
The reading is 37.5 (mph)
